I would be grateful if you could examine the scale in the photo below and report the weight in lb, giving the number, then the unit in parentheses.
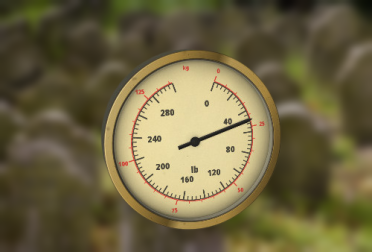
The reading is 48 (lb)
